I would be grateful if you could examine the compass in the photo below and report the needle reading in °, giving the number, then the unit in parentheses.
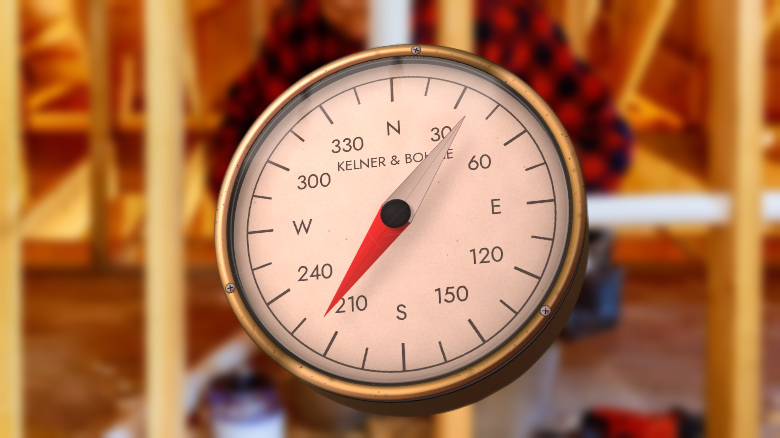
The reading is 217.5 (°)
